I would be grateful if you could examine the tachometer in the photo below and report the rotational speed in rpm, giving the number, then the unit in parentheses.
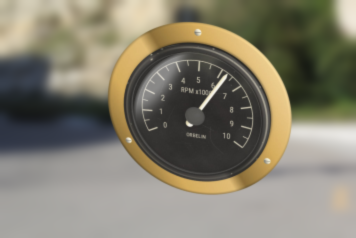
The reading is 6250 (rpm)
